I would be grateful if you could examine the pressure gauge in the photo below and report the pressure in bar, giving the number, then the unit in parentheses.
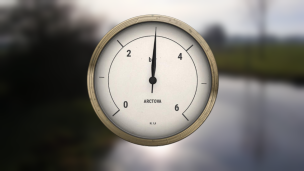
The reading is 3 (bar)
